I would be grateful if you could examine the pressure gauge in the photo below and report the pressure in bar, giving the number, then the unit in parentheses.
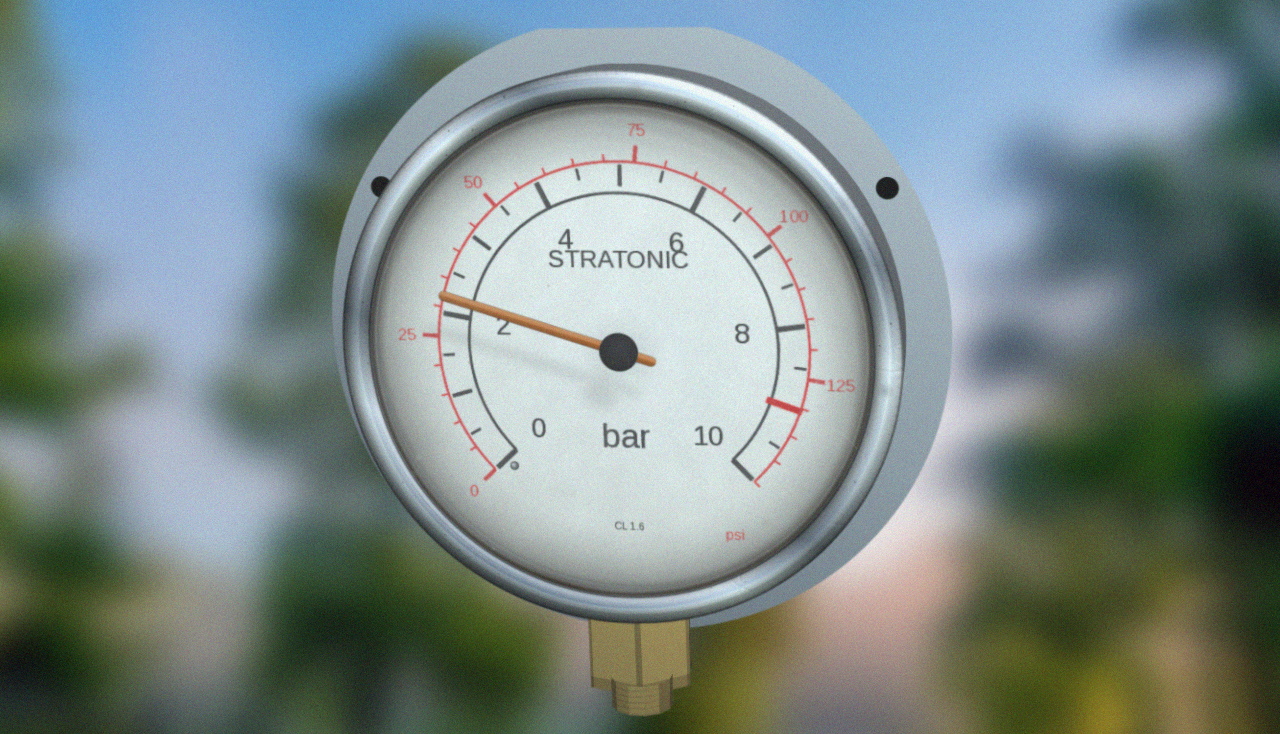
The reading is 2.25 (bar)
